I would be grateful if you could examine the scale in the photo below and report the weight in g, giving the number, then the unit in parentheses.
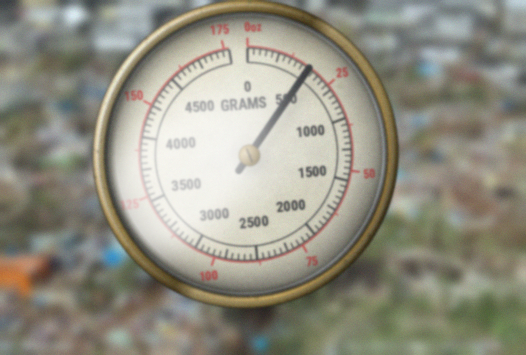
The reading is 500 (g)
